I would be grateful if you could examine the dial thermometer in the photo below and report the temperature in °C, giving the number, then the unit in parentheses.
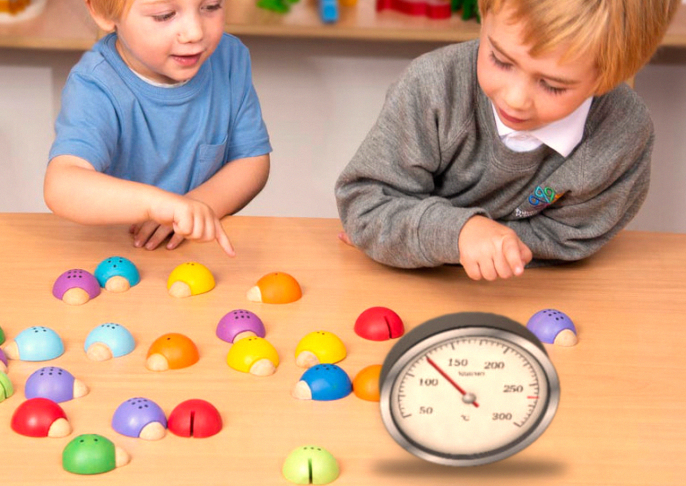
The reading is 125 (°C)
